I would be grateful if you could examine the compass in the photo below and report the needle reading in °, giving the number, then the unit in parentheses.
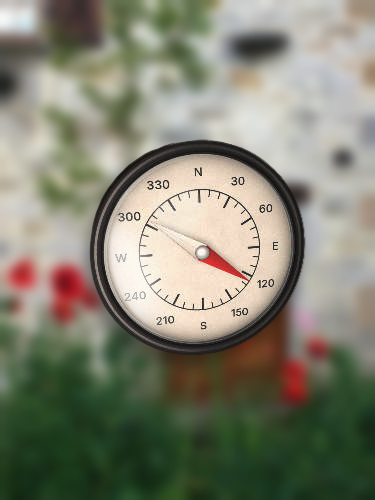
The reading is 125 (°)
